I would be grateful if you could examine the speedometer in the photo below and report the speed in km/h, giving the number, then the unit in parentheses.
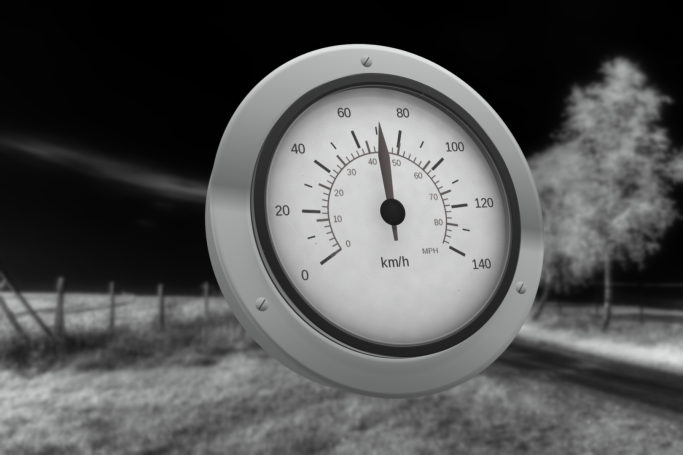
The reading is 70 (km/h)
